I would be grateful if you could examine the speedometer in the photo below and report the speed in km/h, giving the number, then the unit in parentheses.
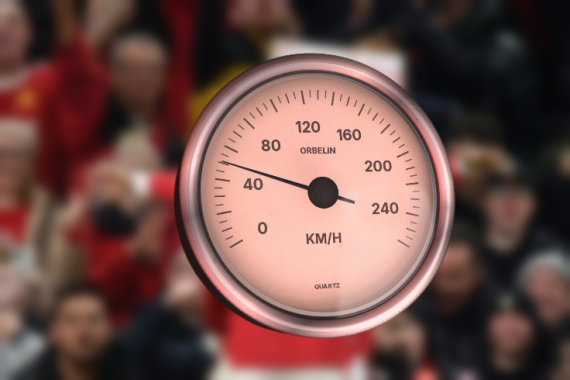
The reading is 50 (km/h)
